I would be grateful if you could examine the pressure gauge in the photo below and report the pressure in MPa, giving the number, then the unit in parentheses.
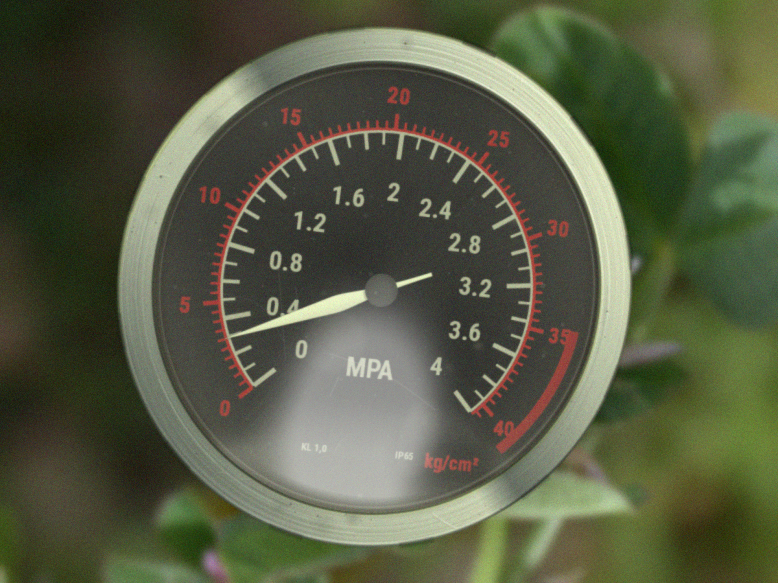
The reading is 0.3 (MPa)
